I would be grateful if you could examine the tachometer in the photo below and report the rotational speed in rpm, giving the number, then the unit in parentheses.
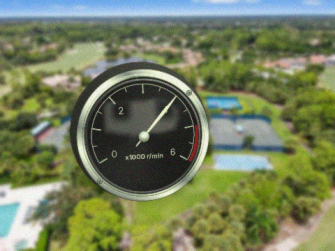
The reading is 4000 (rpm)
